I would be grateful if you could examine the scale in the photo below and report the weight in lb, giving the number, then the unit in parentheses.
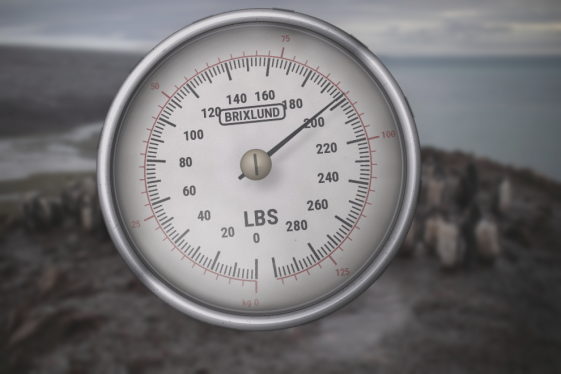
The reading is 198 (lb)
